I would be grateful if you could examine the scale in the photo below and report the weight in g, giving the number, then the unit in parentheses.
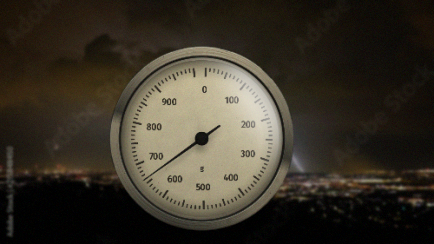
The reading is 660 (g)
